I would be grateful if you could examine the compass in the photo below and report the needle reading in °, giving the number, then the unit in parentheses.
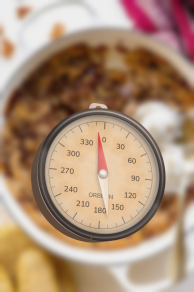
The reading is 350 (°)
